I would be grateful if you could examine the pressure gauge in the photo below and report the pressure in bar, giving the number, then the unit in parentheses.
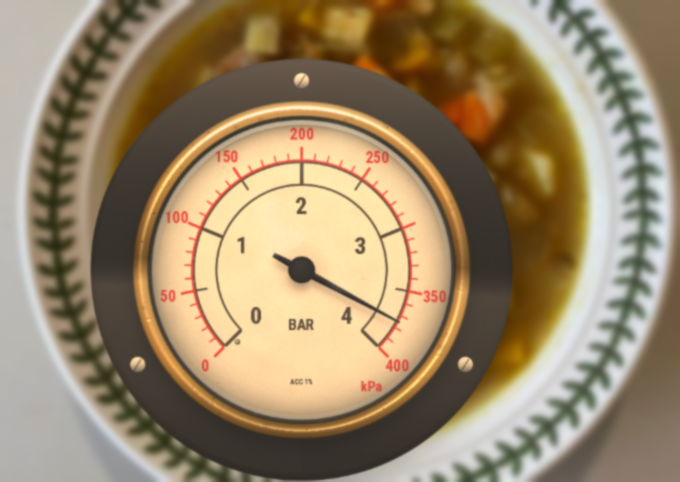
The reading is 3.75 (bar)
